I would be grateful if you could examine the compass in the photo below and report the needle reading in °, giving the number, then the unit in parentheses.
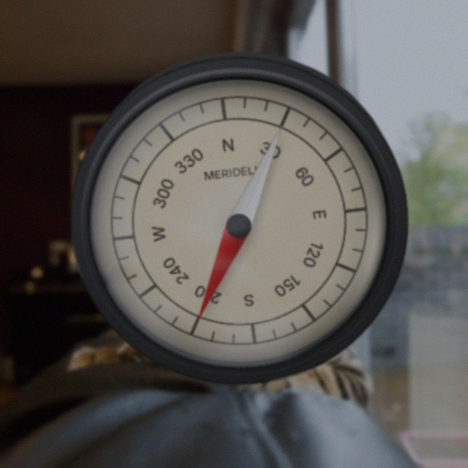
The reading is 210 (°)
